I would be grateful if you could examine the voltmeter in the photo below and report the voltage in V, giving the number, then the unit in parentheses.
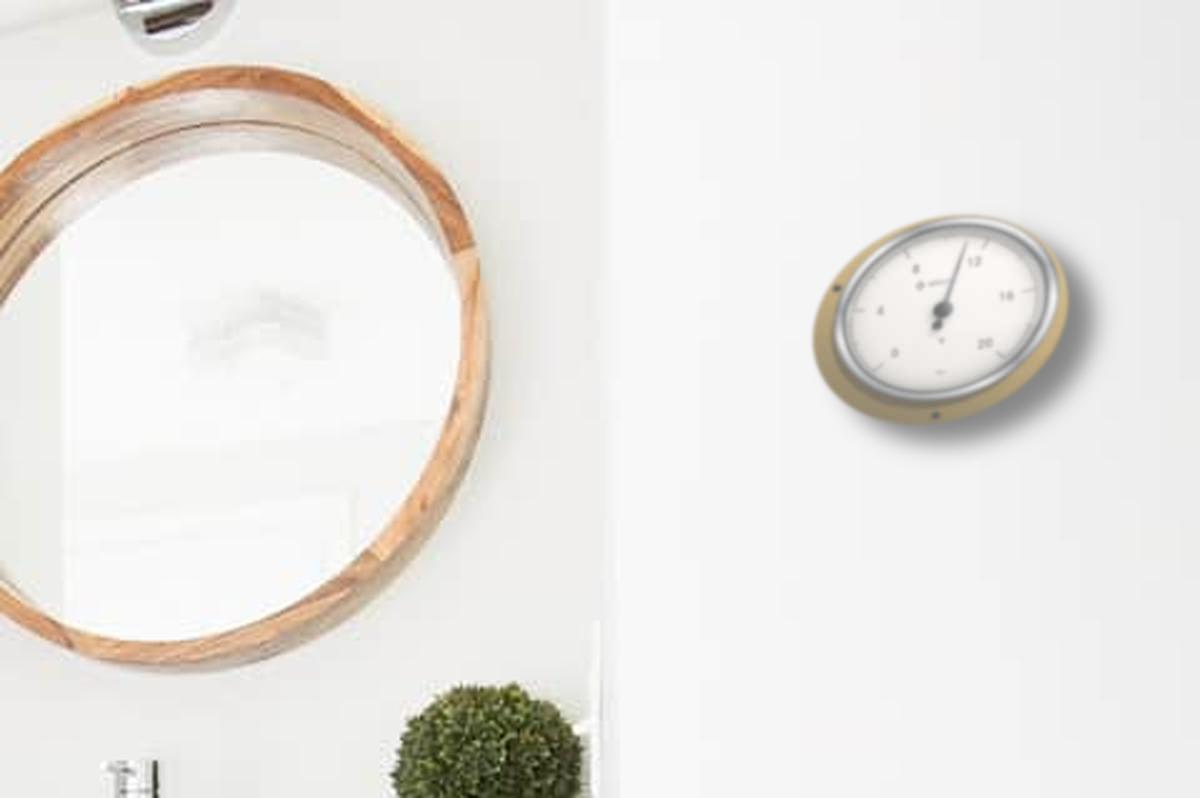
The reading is 11 (V)
